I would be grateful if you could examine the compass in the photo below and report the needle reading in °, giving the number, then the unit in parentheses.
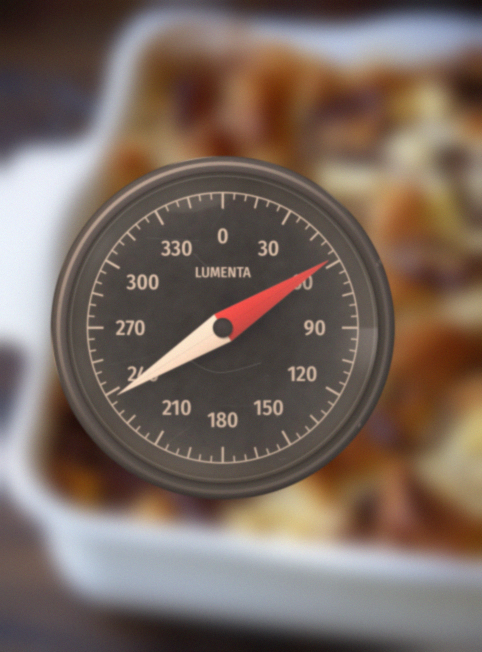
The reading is 57.5 (°)
